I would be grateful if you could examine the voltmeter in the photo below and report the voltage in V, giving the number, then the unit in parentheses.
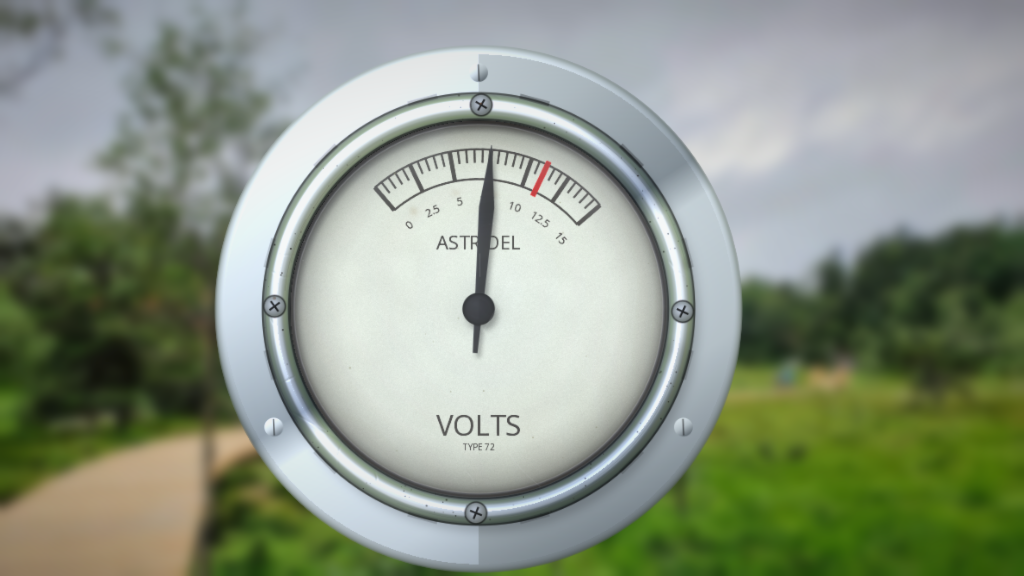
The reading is 7.5 (V)
